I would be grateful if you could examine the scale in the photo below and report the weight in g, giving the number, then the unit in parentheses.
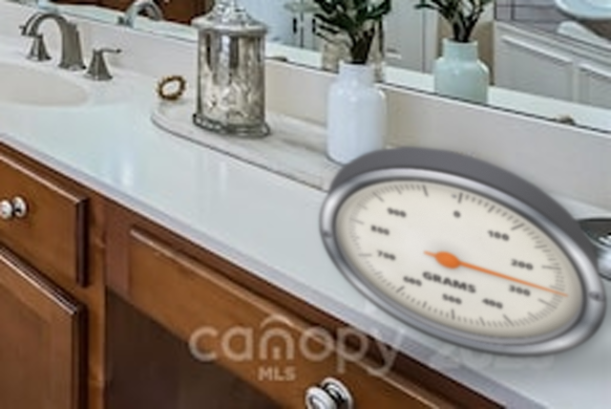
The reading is 250 (g)
